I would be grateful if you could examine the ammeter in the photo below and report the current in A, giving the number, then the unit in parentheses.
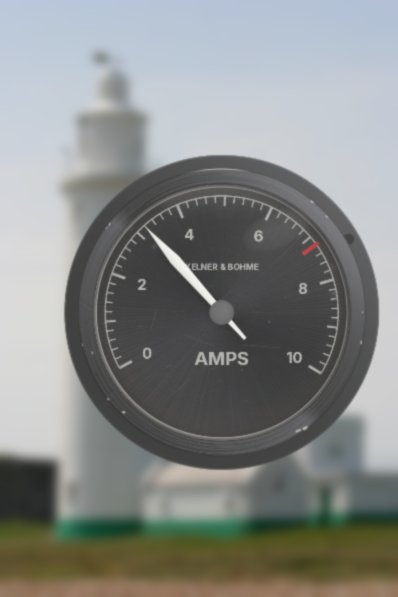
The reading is 3.2 (A)
